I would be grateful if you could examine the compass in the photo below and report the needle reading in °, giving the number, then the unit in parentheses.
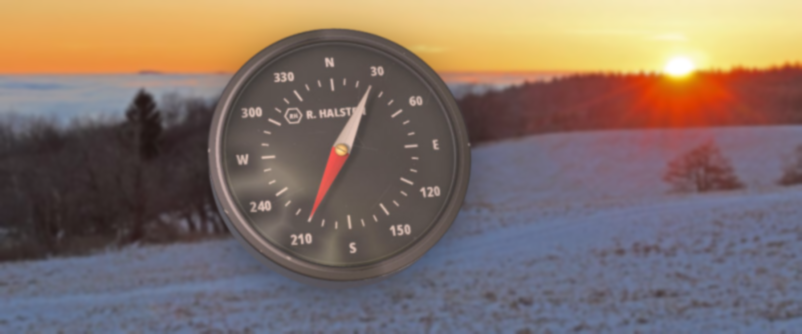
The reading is 210 (°)
